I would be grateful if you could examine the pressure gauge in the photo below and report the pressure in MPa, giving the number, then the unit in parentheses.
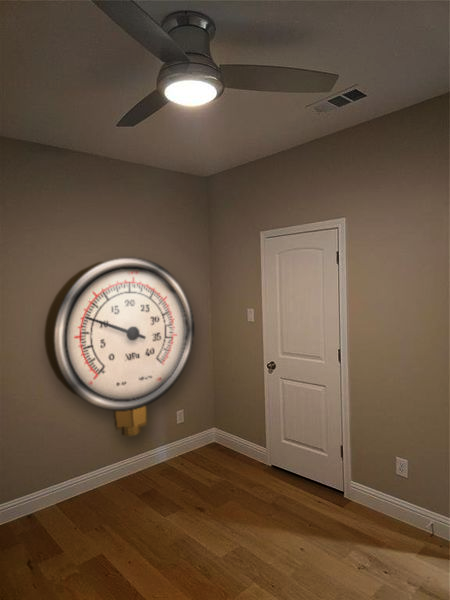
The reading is 10 (MPa)
